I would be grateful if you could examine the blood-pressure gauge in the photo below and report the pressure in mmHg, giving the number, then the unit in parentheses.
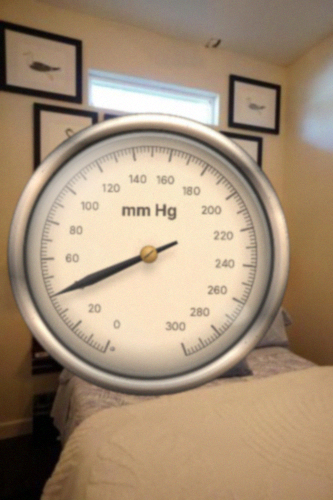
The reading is 40 (mmHg)
